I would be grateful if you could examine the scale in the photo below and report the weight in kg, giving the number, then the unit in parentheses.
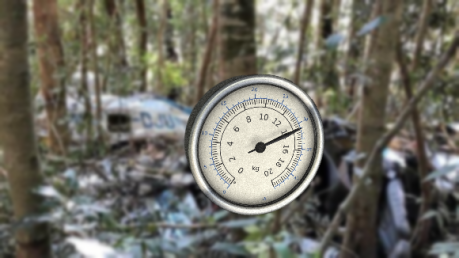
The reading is 14 (kg)
